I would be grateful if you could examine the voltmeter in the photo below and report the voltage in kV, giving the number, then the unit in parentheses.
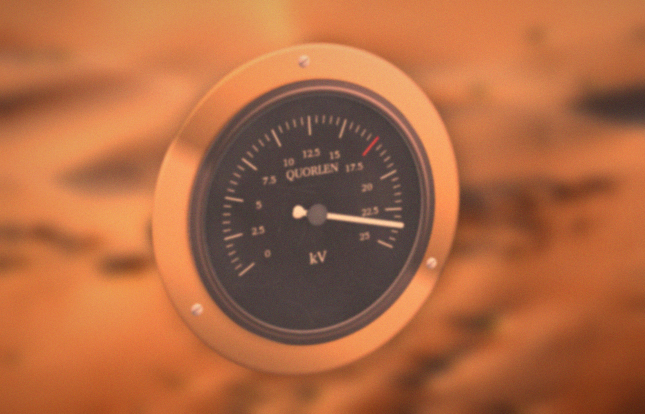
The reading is 23.5 (kV)
